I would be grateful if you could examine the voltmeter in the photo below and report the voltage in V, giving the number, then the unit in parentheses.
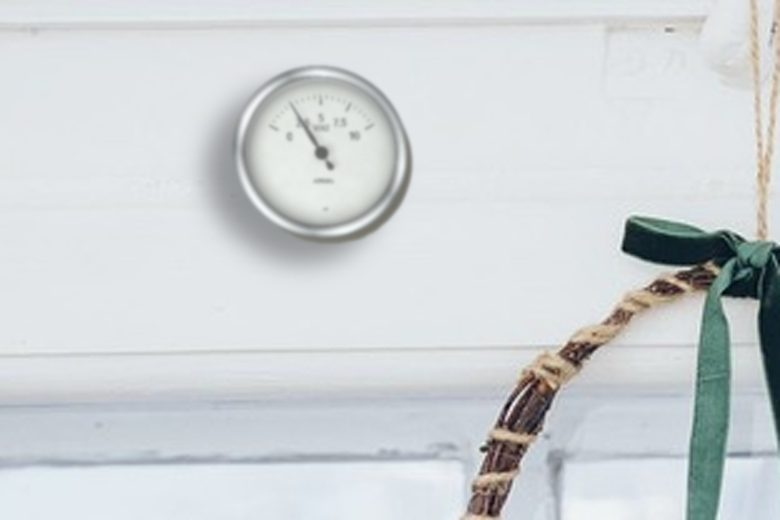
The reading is 2.5 (V)
